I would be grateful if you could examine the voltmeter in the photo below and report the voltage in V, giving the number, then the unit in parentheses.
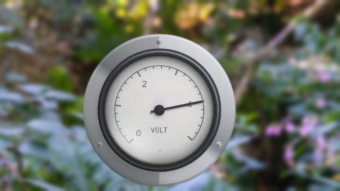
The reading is 4 (V)
